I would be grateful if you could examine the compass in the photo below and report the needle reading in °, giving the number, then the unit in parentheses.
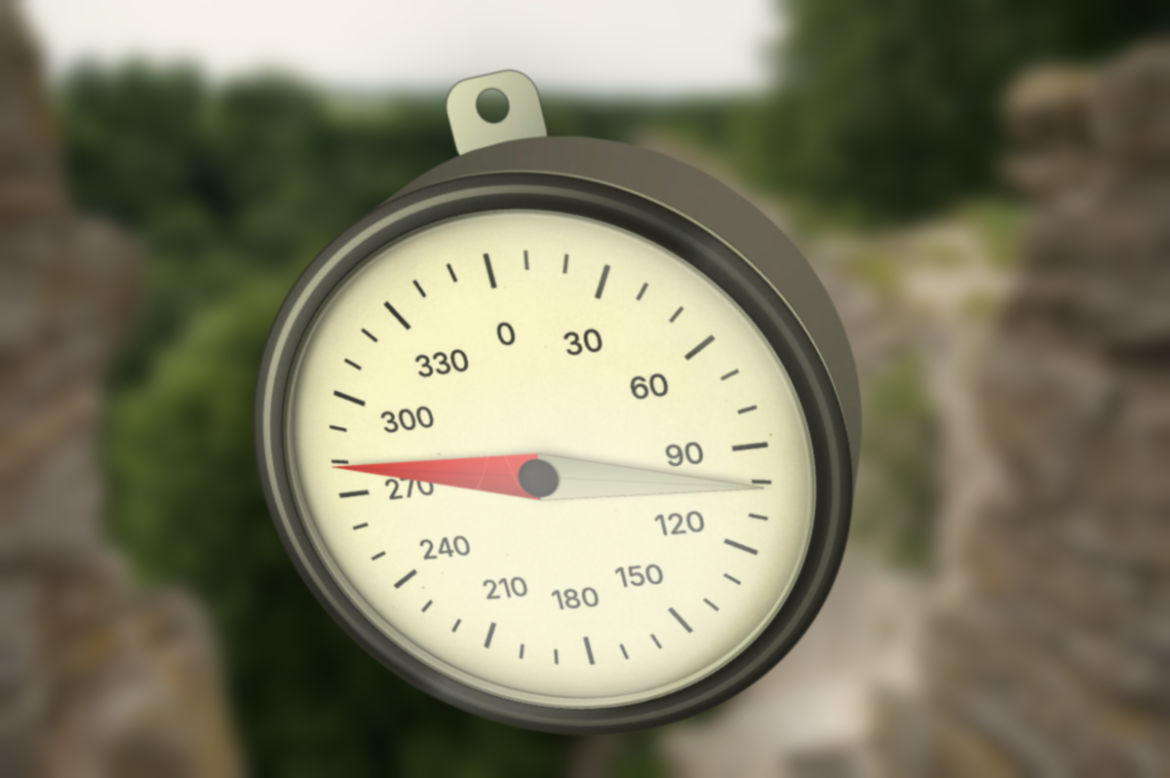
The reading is 280 (°)
